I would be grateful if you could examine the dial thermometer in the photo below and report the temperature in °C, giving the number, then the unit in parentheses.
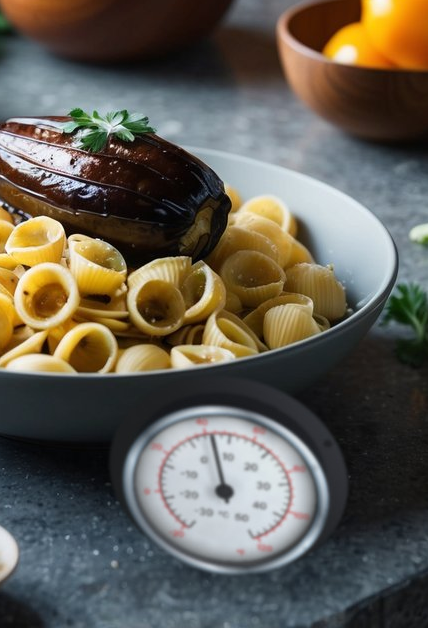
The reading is 6 (°C)
